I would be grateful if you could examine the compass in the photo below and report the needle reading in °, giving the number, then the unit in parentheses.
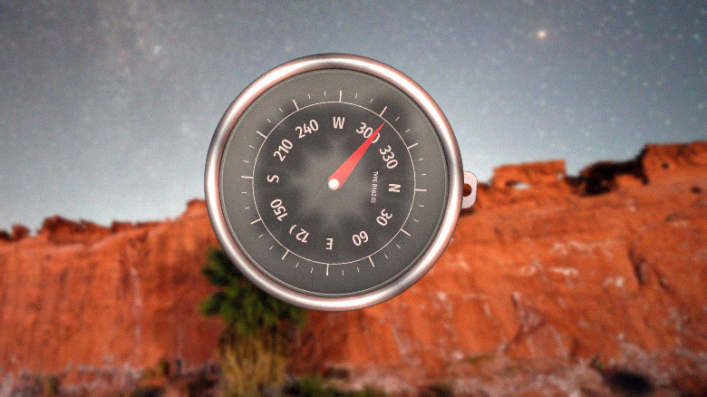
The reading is 305 (°)
